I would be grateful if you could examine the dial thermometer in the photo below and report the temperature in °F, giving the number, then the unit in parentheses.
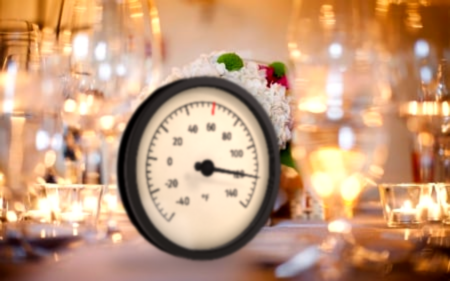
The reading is 120 (°F)
